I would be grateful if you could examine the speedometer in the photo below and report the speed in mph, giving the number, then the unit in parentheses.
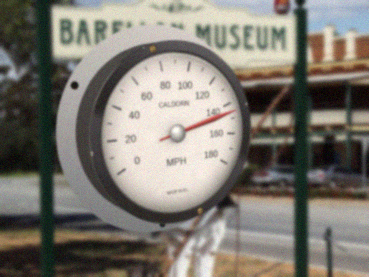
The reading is 145 (mph)
